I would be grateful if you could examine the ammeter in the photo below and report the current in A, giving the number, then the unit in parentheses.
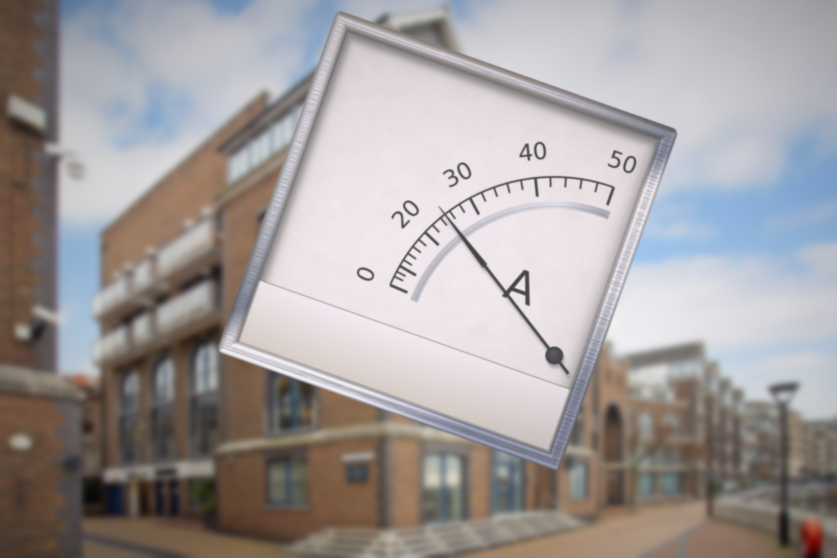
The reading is 25 (A)
